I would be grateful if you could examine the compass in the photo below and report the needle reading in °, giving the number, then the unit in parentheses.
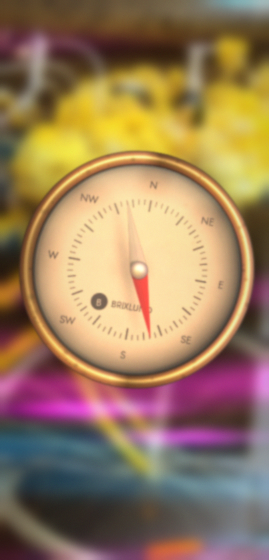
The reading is 160 (°)
